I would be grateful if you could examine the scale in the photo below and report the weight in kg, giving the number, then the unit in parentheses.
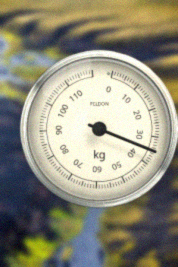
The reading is 35 (kg)
